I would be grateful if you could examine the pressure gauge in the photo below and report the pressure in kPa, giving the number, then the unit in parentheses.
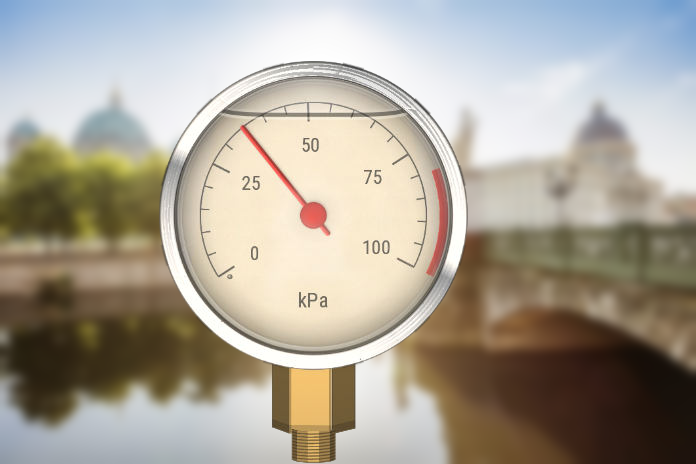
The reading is 35 (kPa)
